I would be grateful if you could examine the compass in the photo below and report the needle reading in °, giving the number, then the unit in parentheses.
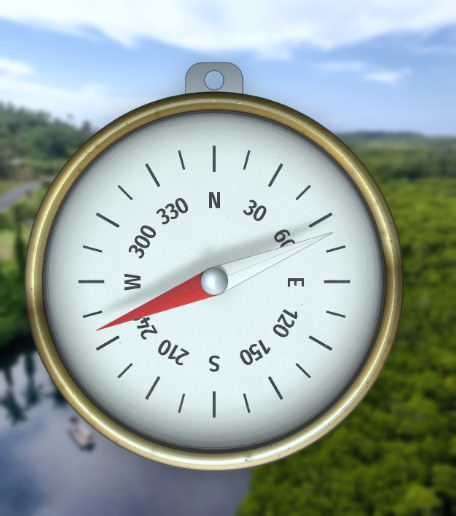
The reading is 247.5 (°)
